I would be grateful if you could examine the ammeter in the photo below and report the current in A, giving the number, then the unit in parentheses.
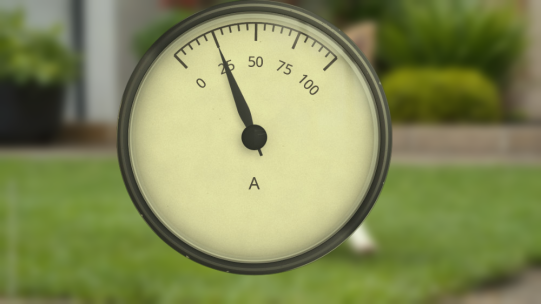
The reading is 25 (A)
